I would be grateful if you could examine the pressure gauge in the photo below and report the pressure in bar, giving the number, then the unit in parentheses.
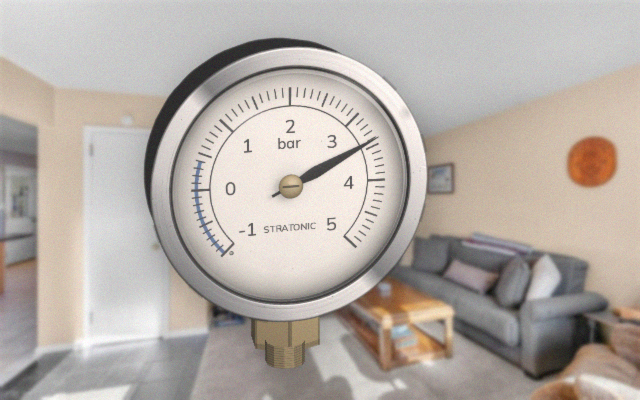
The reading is 3.4 (bar)
